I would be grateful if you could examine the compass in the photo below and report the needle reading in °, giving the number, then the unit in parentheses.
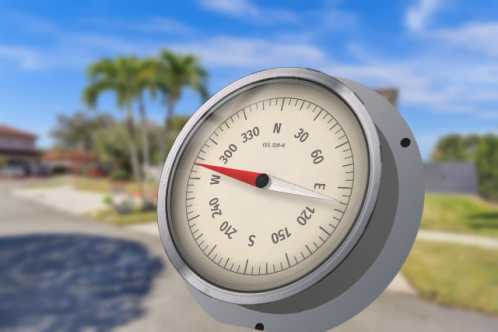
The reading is 280 (°)
